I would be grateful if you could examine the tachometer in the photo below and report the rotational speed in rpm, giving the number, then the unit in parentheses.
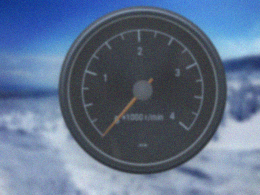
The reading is 0 (rpm)
